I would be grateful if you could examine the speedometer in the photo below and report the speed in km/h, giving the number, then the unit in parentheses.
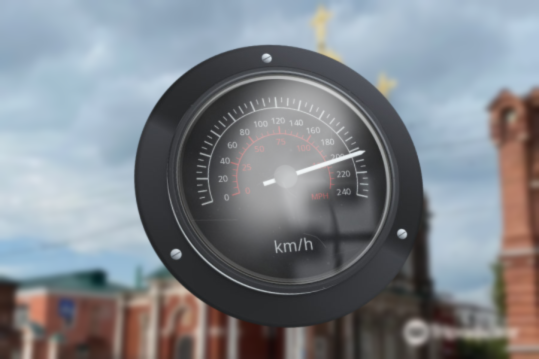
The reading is 205 (km/h)
